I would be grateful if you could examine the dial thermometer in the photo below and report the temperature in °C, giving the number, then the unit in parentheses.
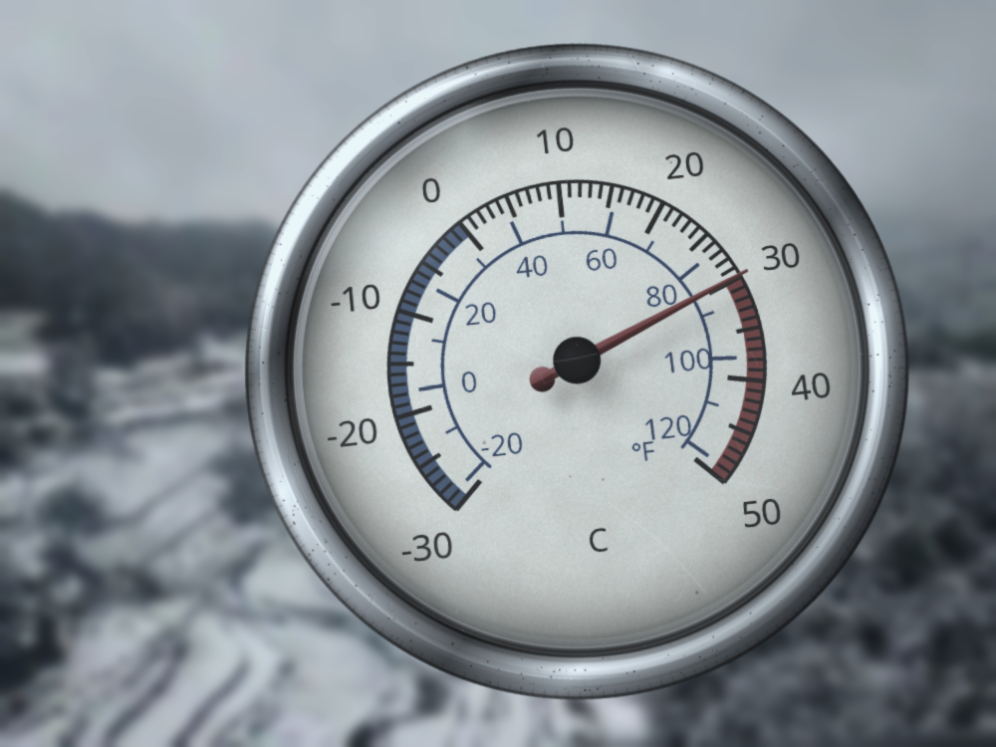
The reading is 30 (°C)
